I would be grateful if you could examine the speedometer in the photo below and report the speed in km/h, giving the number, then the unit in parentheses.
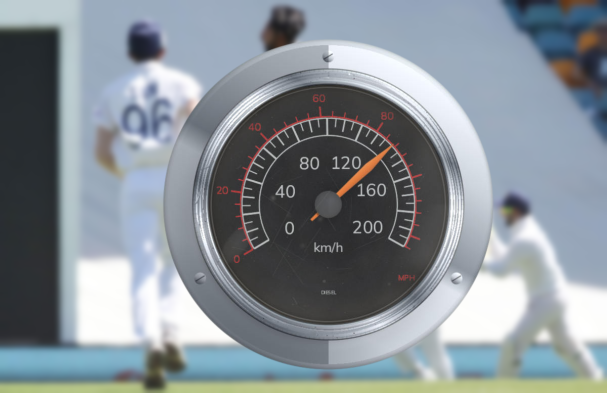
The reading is 140 (km/h)
